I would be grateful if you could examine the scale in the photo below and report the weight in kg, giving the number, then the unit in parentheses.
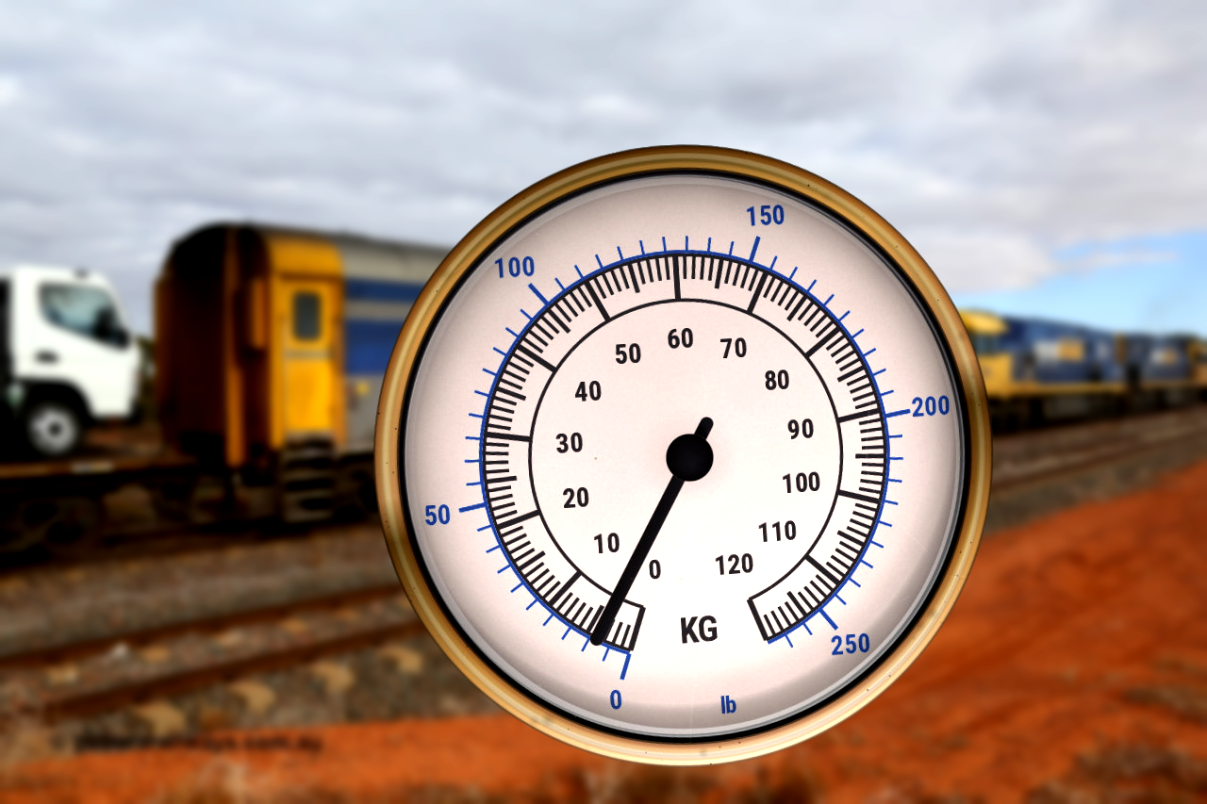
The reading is 4 (kg)
